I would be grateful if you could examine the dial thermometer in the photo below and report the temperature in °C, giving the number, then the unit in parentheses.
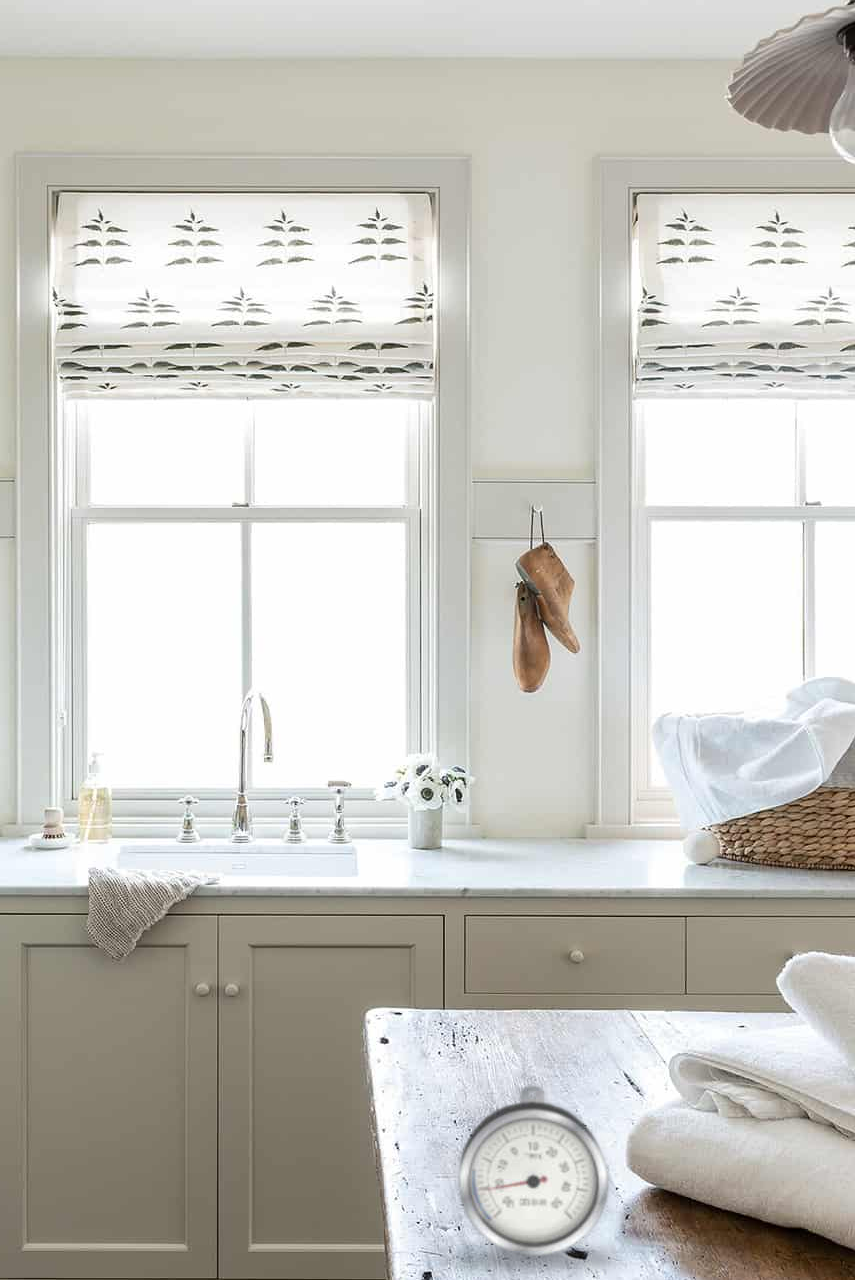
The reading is -20 (°C)
